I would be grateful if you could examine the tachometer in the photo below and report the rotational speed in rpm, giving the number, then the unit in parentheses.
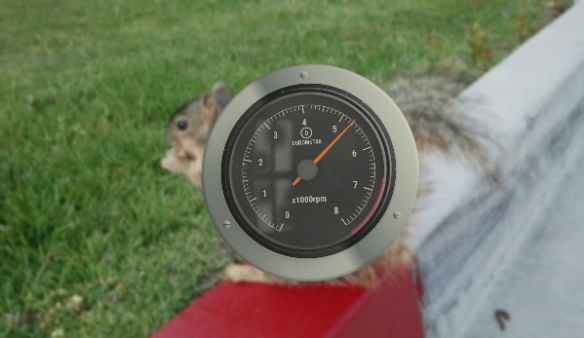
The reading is 5300 (rpm)
